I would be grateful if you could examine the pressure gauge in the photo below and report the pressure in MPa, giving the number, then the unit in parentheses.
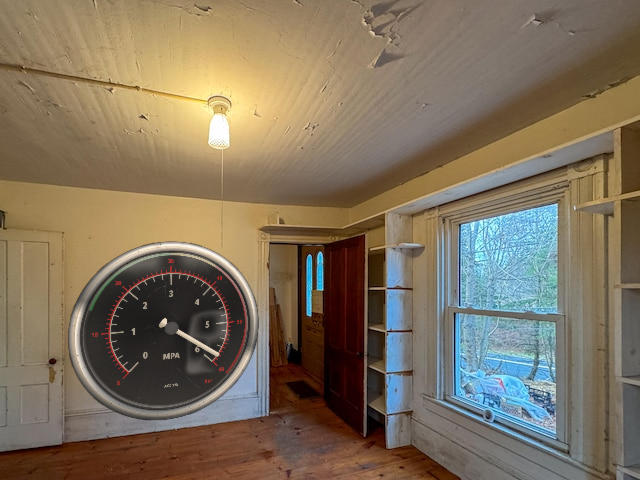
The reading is 5.8 (MPa)
